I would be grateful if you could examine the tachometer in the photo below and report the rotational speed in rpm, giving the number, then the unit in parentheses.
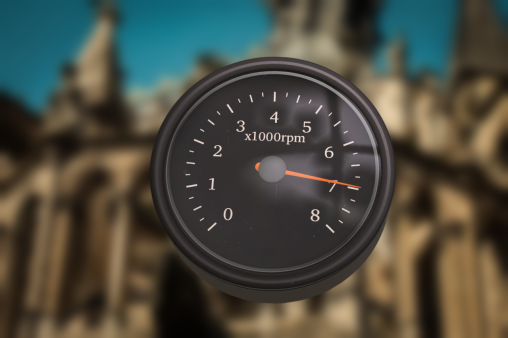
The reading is 7000 (rpm)
